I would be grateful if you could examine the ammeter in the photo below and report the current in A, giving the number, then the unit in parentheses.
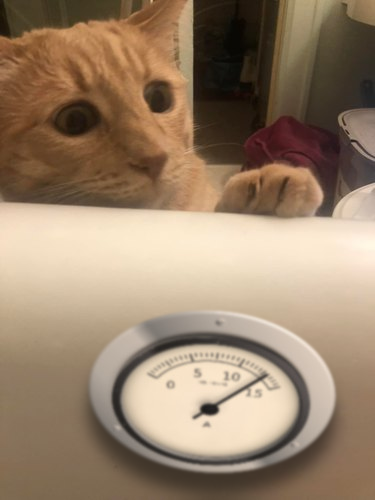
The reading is 12.5 (A)
